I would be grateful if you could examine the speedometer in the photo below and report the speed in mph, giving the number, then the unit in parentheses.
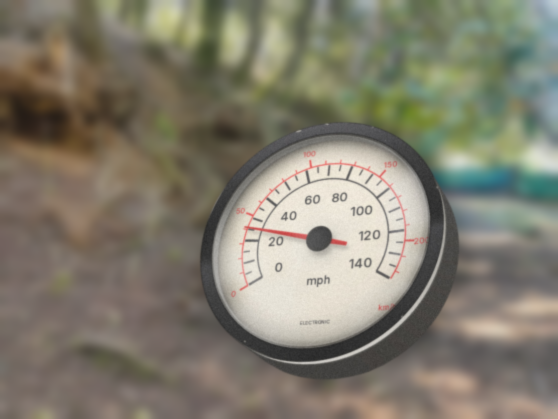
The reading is 25 (mph)
